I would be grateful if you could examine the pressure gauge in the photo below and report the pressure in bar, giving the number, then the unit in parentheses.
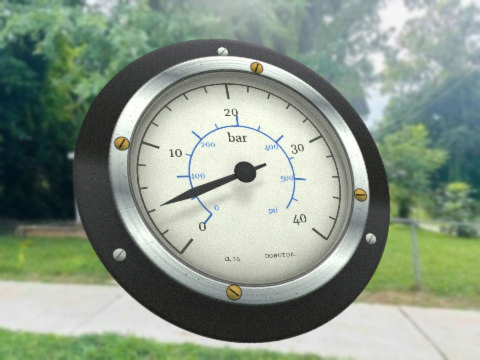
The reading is 4 (bar)
